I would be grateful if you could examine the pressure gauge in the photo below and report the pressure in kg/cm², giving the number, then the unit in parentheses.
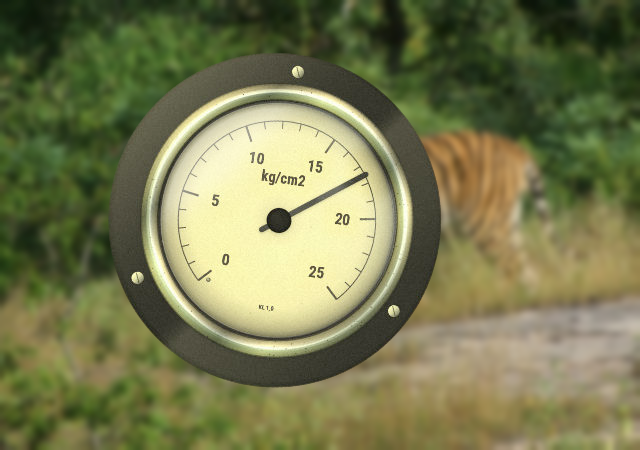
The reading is 17.5 (kg/cm²)
